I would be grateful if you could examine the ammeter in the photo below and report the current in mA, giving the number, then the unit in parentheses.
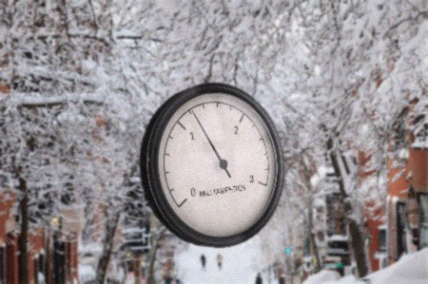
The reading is 1.2 (mA)
